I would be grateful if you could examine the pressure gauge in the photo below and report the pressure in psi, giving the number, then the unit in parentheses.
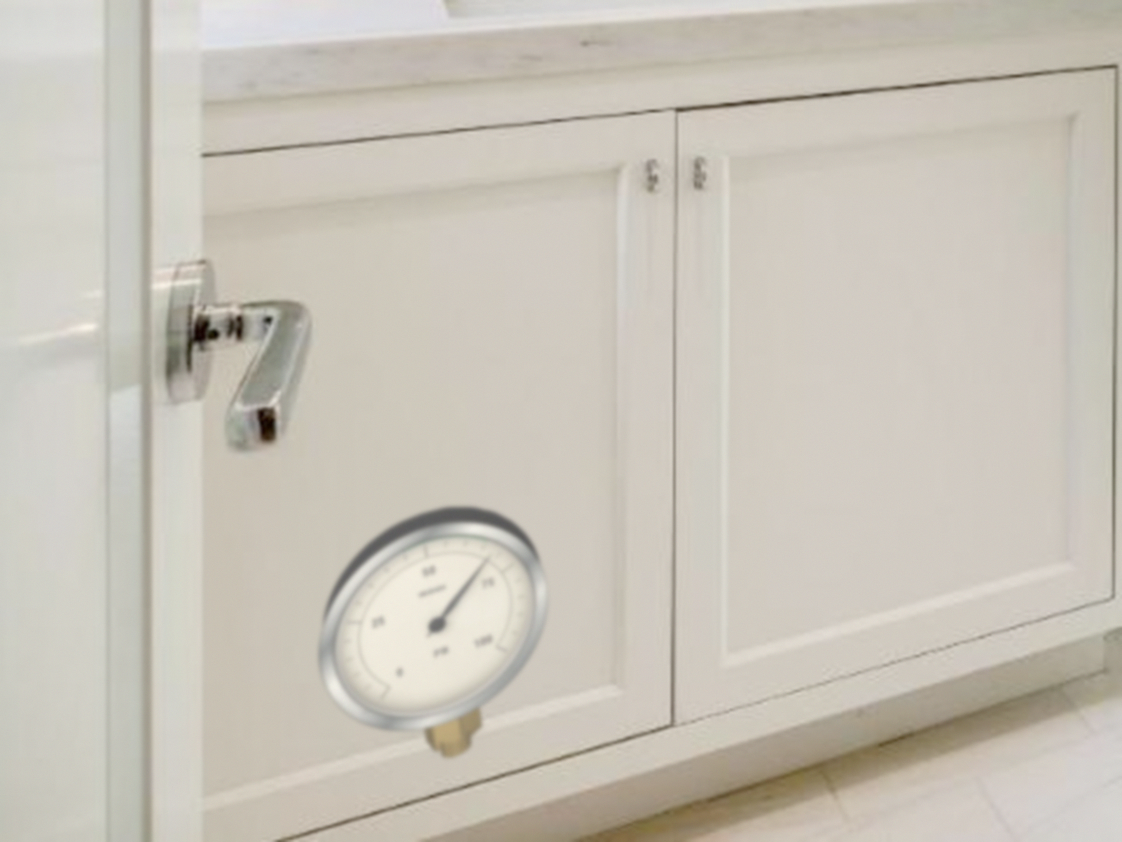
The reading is 67.5 (psi)
